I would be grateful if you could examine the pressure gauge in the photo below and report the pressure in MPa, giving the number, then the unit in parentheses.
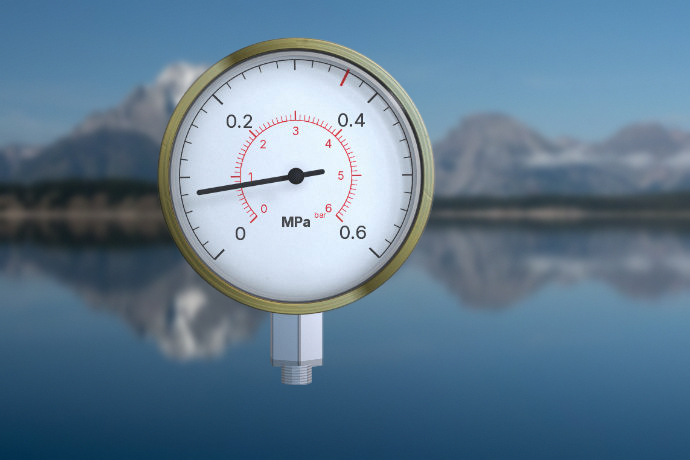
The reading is 0.08 (MPa)
